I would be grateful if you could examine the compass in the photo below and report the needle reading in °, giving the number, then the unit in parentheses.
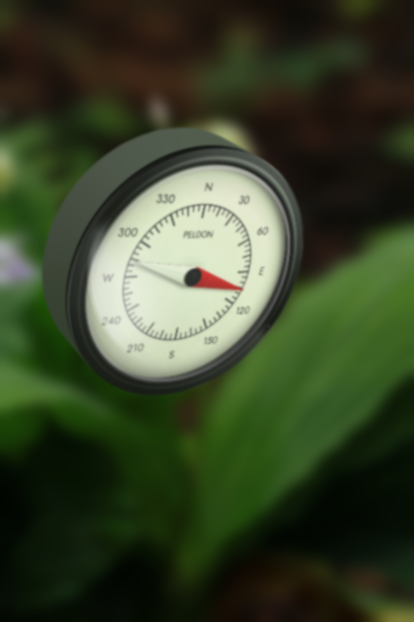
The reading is 105 (°)
